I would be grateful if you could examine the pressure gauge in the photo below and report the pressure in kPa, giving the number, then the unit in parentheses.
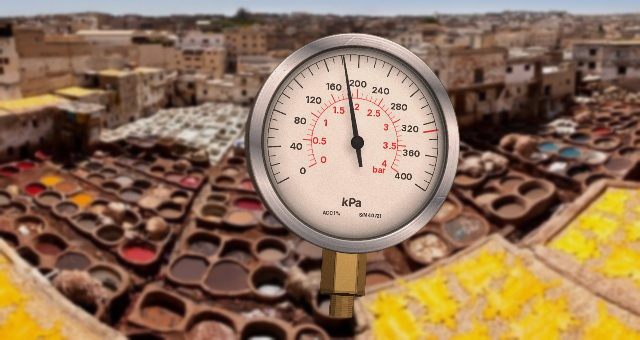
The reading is 180 (kPa)
